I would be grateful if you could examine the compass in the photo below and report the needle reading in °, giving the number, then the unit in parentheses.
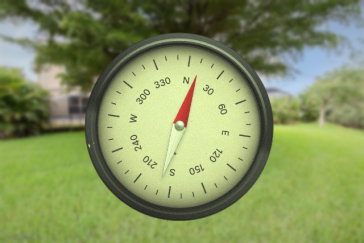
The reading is 10 (°)
